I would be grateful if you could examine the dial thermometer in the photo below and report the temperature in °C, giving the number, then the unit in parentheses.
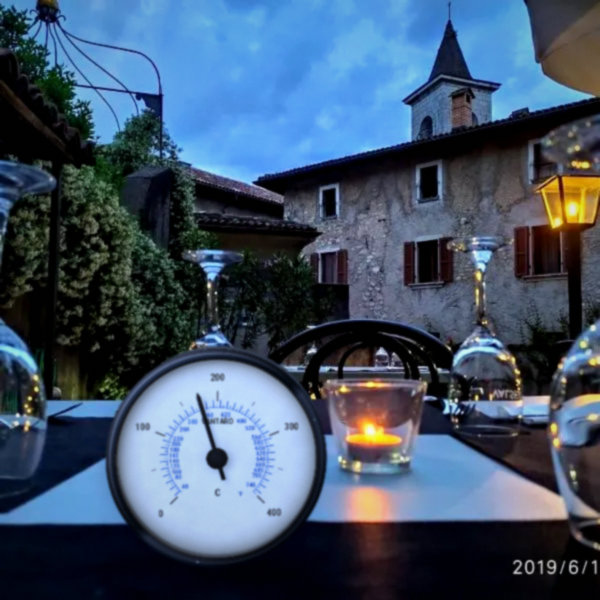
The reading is 175 (°C)
